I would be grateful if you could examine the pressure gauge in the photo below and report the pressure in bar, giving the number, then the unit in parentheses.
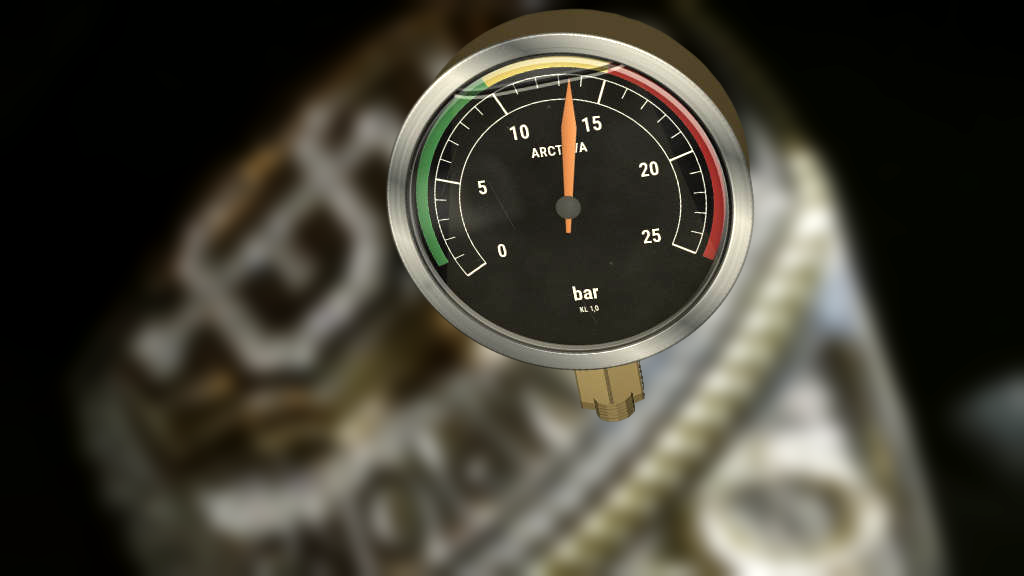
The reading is 13.5 (bar)
